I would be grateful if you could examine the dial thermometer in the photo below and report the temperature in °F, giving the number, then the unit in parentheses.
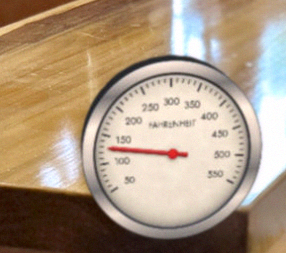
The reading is 130 (°F)
